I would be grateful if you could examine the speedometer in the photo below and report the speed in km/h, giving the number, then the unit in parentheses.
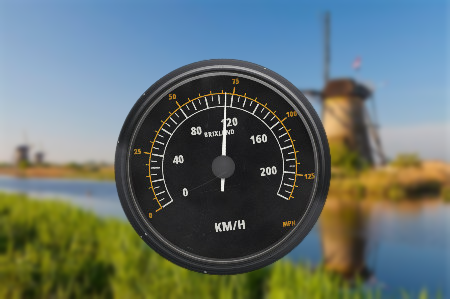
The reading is 115 (km/h)
